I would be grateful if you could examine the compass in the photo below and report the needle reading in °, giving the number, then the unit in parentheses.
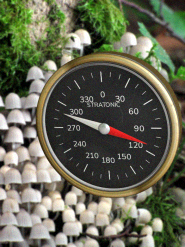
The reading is 110 (°)
